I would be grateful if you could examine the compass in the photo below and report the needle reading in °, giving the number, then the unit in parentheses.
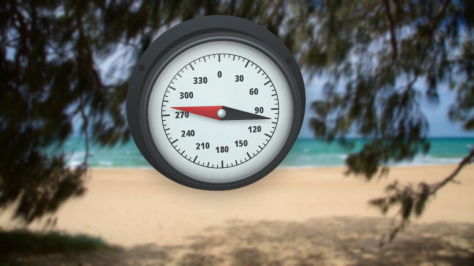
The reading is 280 (°)
